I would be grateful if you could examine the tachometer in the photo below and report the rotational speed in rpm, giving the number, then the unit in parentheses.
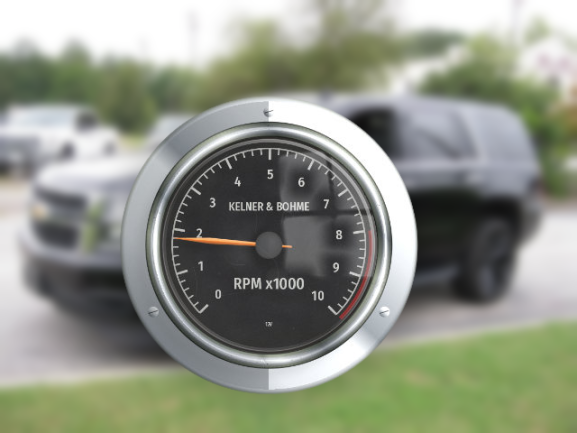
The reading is 1800 (rpm)
